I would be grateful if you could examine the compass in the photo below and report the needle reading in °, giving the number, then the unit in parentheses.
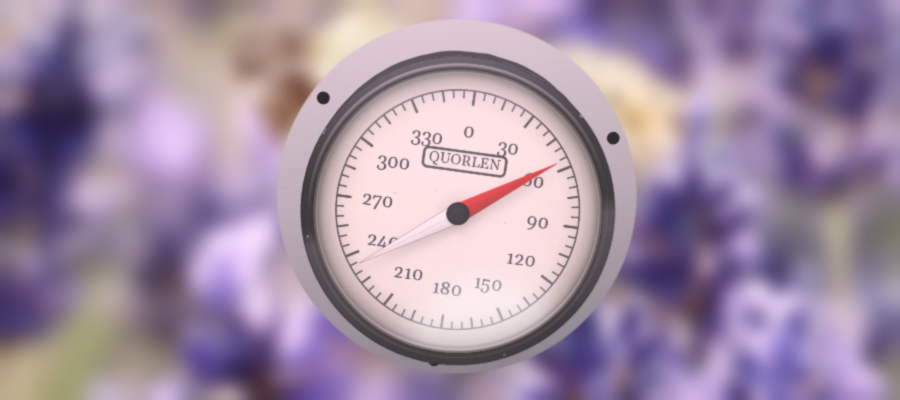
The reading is 55 (°)
